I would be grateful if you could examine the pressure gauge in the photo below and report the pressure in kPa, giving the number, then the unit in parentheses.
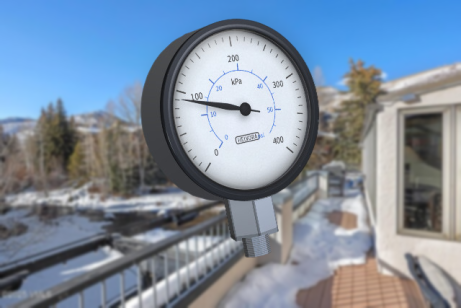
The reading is 90 (kPa)
